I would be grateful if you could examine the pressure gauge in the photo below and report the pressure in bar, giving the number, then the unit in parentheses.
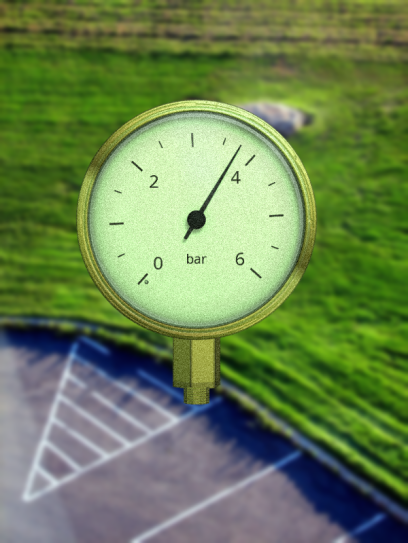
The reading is 3.75 (bar)
